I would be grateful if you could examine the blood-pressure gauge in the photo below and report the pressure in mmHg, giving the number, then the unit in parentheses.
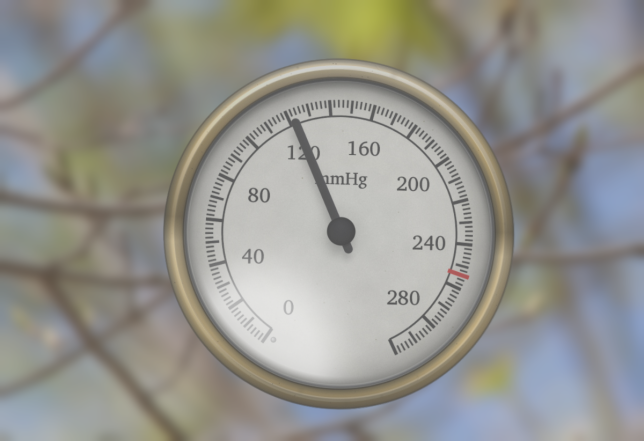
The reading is 122 (mmHg)
